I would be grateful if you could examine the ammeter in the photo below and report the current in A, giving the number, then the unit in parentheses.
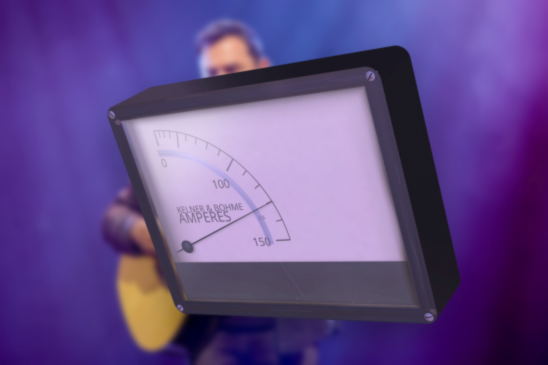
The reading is 130 (A)
